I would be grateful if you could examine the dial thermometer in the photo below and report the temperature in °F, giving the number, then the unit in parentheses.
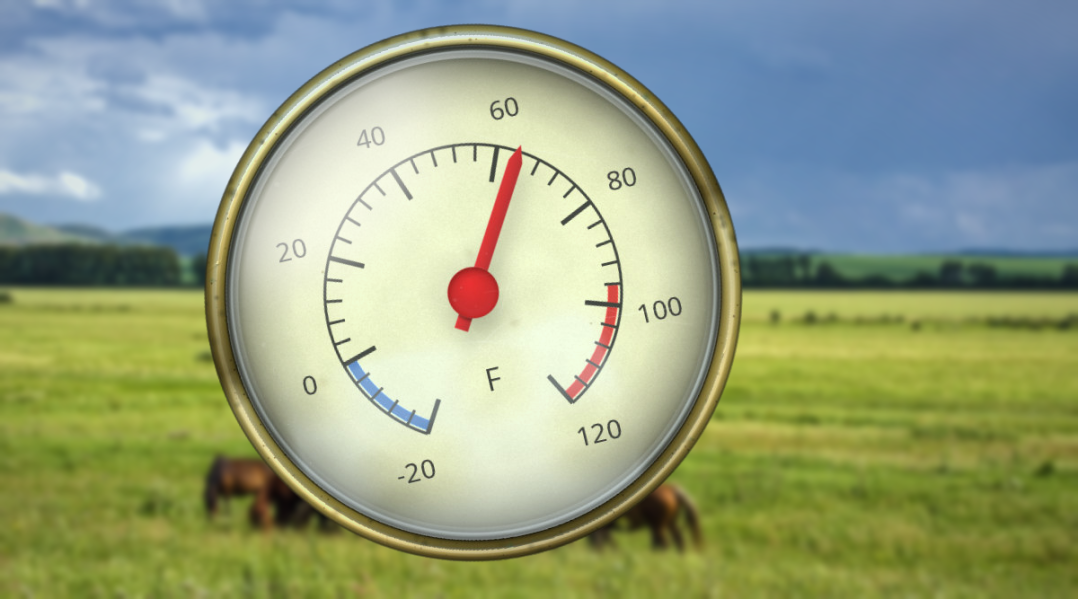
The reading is 64 (°F)
